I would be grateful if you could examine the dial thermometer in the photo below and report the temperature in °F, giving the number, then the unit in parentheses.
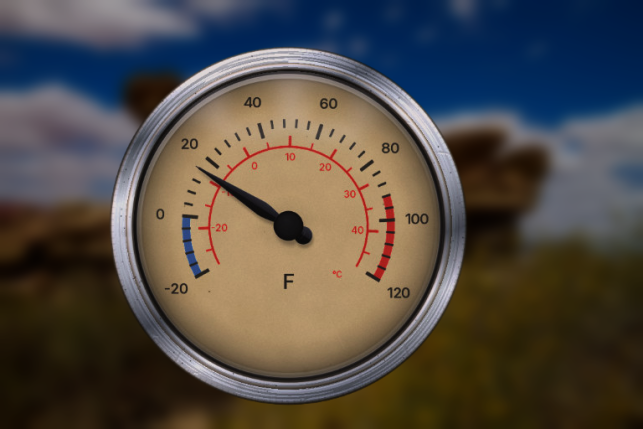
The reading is 16 (°F)
